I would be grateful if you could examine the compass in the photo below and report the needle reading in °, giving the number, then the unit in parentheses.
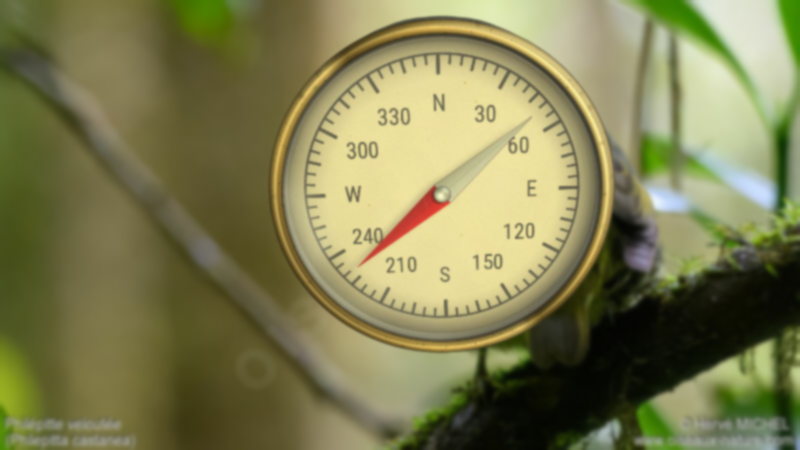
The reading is 230 (°)
